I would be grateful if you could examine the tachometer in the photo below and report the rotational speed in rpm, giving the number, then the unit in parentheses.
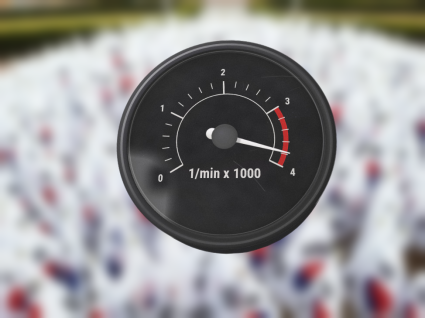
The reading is 3800 (rpm)
